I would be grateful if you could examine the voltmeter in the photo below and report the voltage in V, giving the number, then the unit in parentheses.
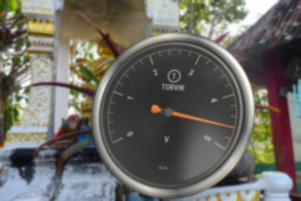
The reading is 4.6 (V)
